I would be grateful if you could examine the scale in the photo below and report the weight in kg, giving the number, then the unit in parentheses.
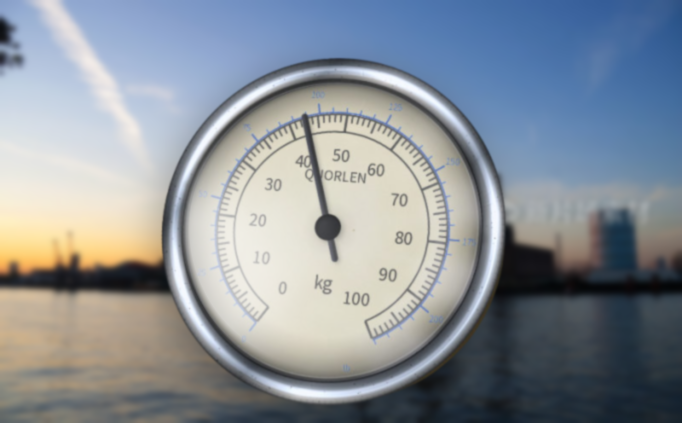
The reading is 43 (kg)
